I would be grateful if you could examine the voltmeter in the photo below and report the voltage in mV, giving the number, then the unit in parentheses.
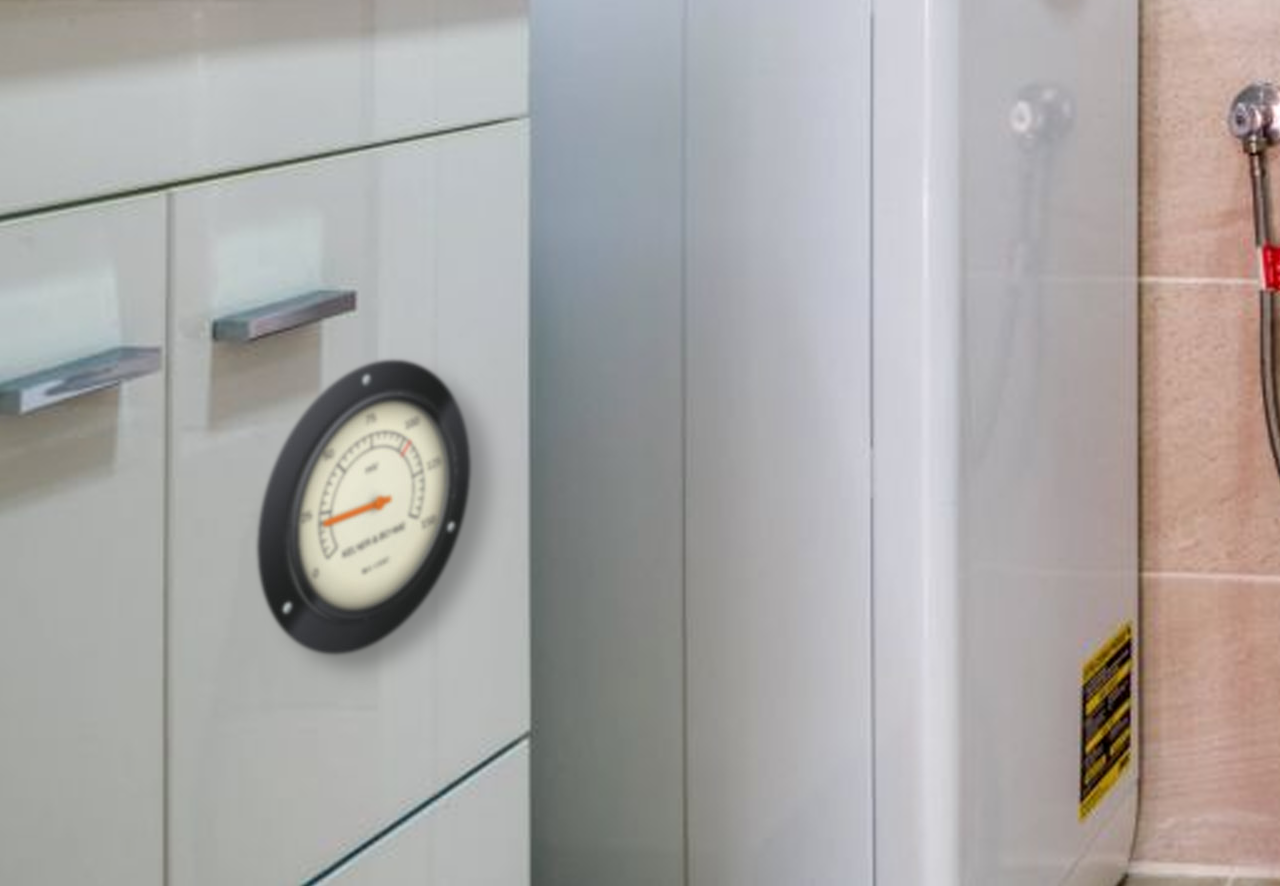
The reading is 20 (mV)
